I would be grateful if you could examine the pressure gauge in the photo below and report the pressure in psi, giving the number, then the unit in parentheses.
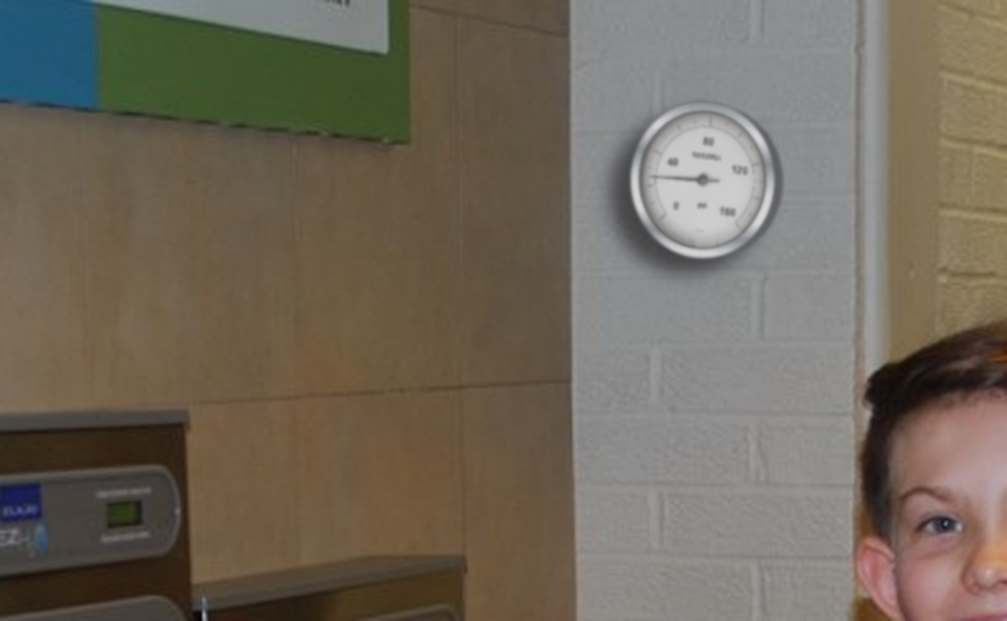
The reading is 25 (psi)
